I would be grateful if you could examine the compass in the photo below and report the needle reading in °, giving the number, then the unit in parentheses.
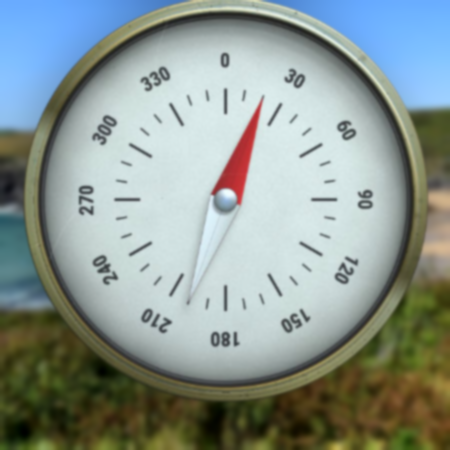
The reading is 20 (°)
